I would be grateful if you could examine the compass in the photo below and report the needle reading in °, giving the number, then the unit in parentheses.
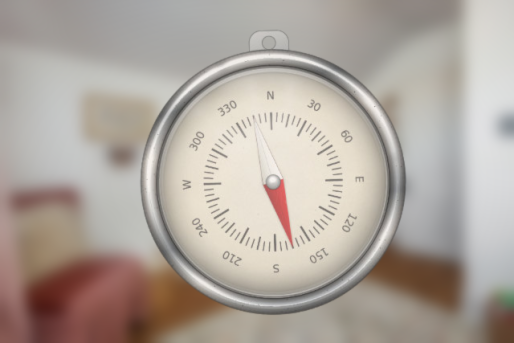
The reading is 165 (°)
